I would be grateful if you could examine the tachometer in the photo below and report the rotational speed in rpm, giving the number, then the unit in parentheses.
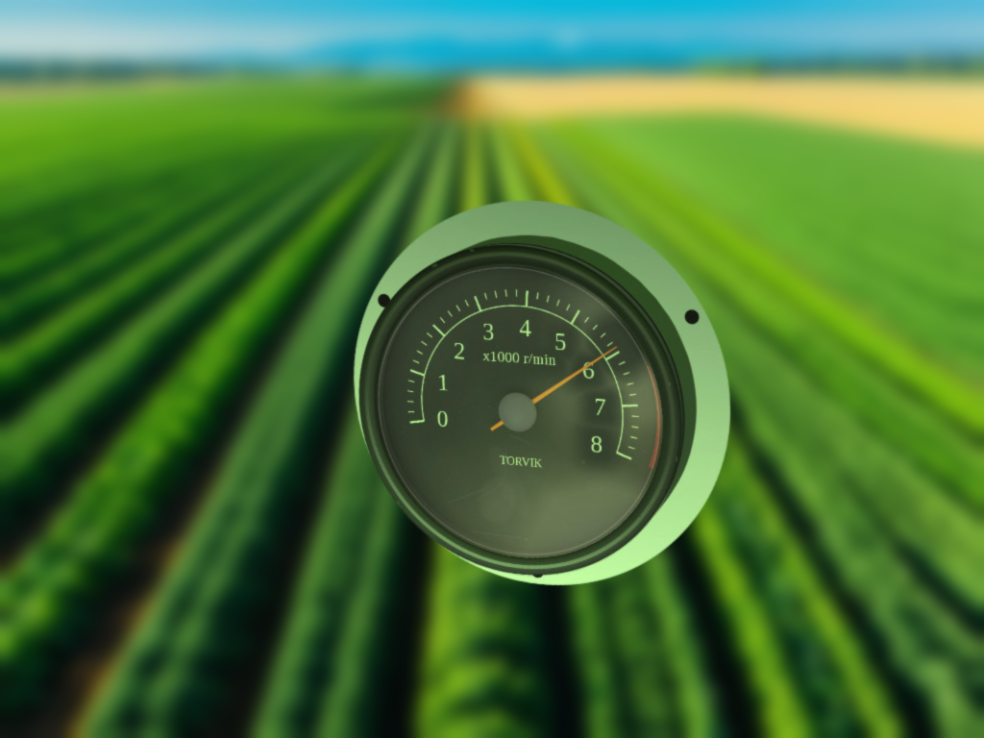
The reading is 5900 (rpm)
